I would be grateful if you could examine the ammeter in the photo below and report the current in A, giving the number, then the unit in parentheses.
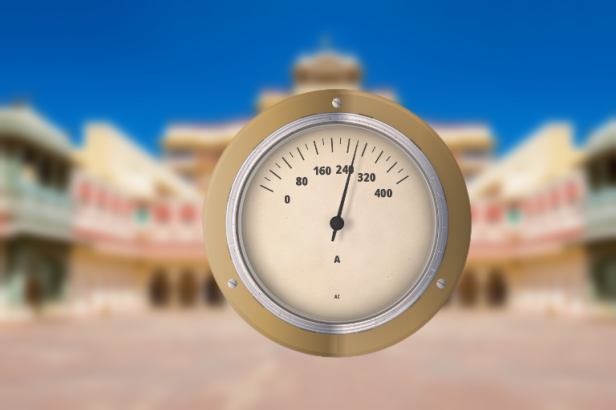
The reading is 260 (A)
